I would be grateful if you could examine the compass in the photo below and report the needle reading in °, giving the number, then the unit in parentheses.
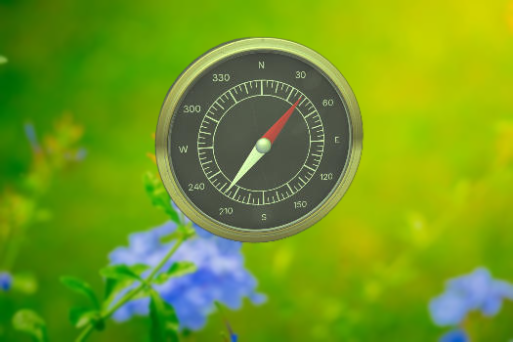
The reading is 40 (°)
